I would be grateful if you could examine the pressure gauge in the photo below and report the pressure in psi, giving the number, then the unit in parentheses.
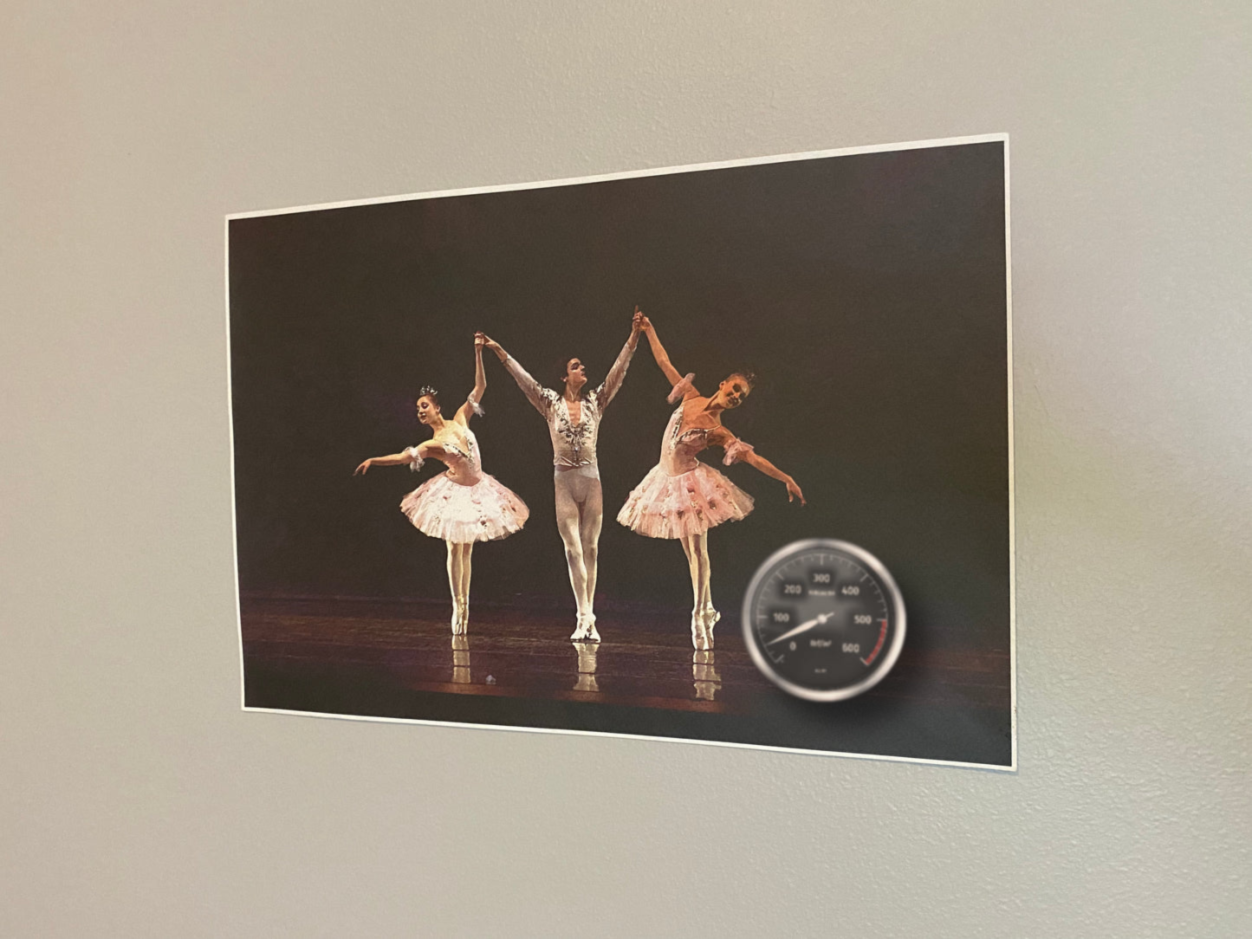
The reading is 40 (psi)
